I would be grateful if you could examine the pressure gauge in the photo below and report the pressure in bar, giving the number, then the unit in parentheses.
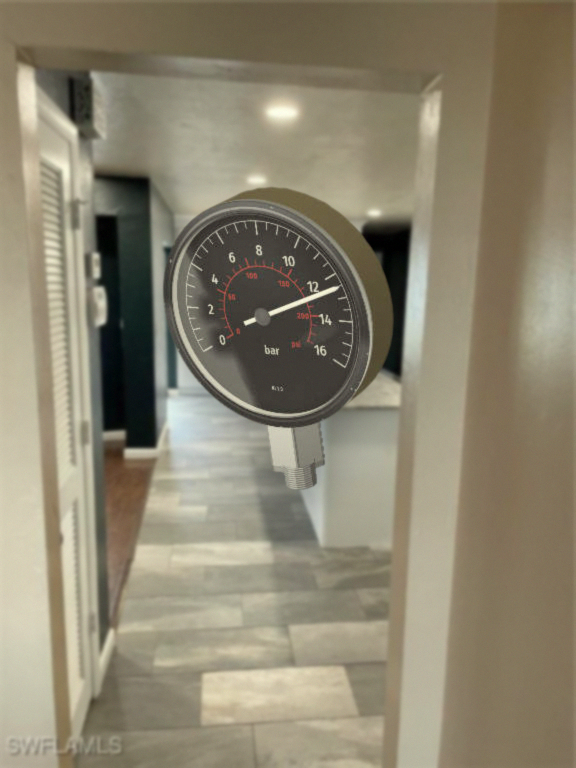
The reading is 12.5 (bar)
